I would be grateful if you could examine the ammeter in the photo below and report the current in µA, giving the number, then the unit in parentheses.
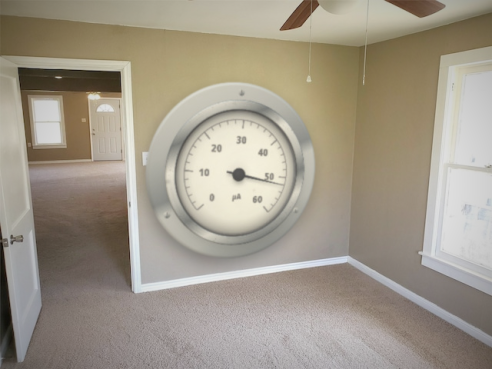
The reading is 52 (µA)
